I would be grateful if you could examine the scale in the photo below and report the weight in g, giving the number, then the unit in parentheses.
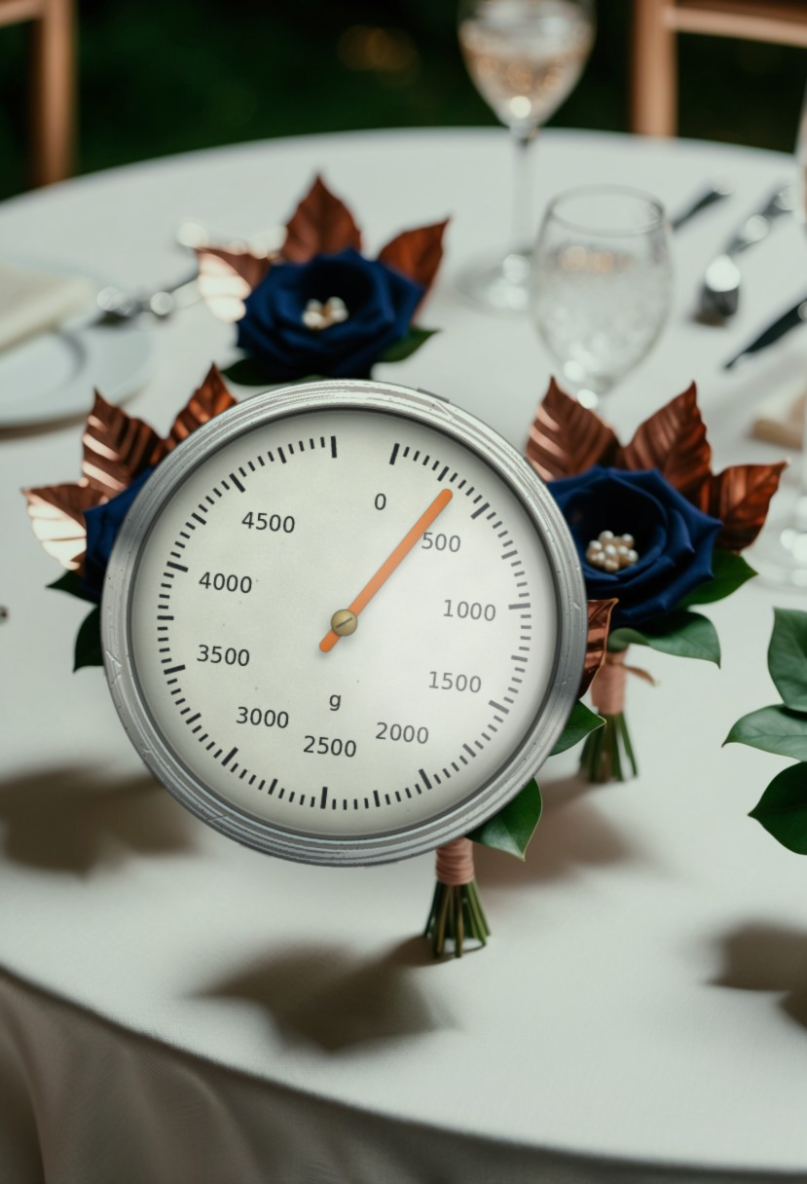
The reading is 325 (g)
